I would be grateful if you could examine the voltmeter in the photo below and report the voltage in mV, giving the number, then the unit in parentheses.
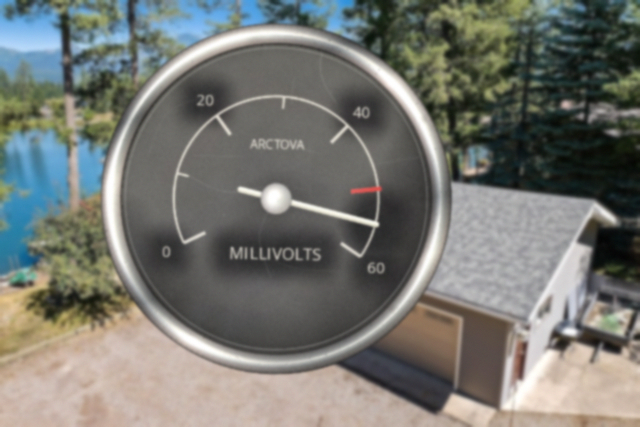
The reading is 55 (mV)
